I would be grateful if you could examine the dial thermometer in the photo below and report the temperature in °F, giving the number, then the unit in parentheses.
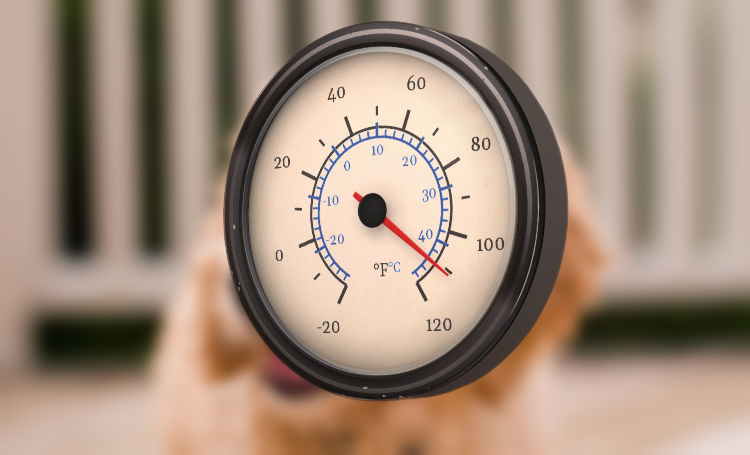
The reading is 110 (°F)
